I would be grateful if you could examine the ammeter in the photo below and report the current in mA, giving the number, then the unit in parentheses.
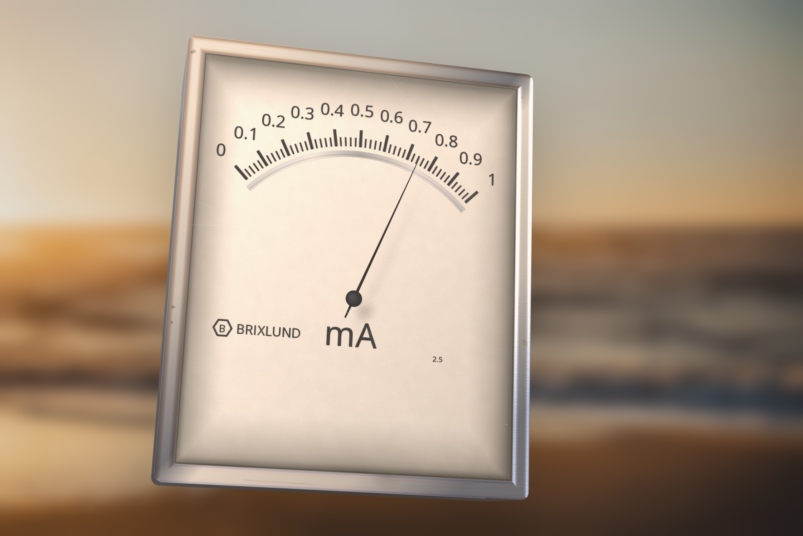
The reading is 0.74 (mA)
